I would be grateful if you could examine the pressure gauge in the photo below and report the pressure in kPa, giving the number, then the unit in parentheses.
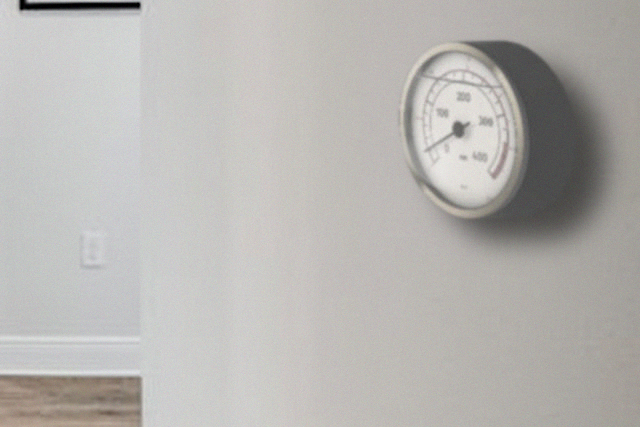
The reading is 20 (kPa)
